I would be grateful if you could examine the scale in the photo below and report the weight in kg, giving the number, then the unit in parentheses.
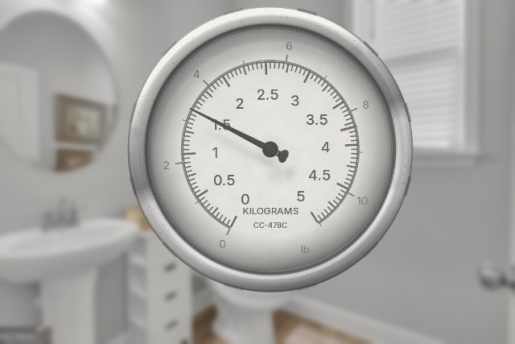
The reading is 1.5 (kg)
